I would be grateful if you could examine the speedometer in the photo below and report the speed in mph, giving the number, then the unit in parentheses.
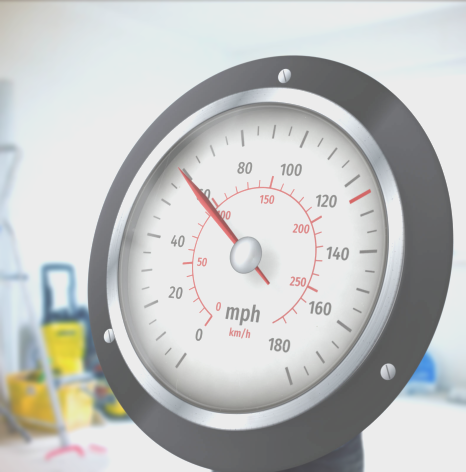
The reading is 60 (mph)
